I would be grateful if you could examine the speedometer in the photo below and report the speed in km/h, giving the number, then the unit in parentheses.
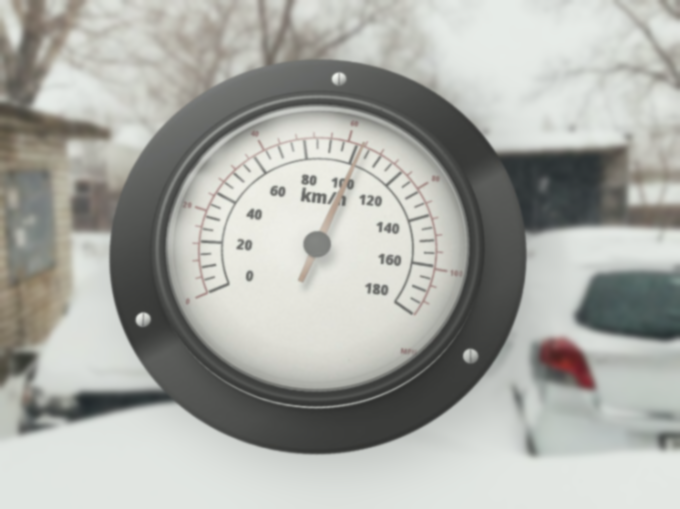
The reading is 102.5 (km/h)
